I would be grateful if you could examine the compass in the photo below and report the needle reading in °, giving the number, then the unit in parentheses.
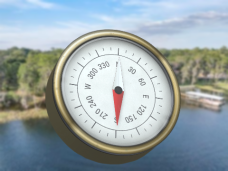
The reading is 180 (°)
